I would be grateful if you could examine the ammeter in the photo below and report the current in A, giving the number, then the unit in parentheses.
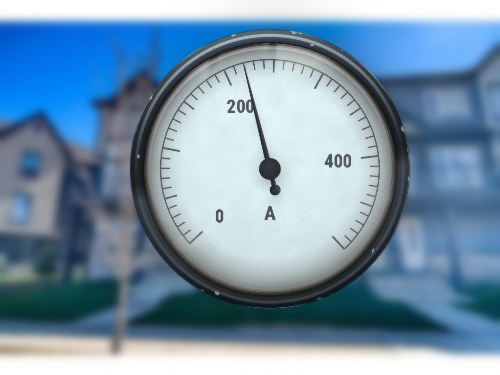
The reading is 220 (A)
